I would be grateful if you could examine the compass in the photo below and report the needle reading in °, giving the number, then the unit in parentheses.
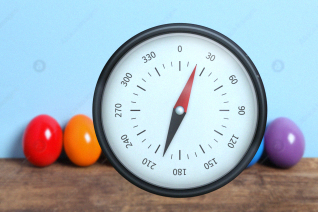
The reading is 20 (°)
